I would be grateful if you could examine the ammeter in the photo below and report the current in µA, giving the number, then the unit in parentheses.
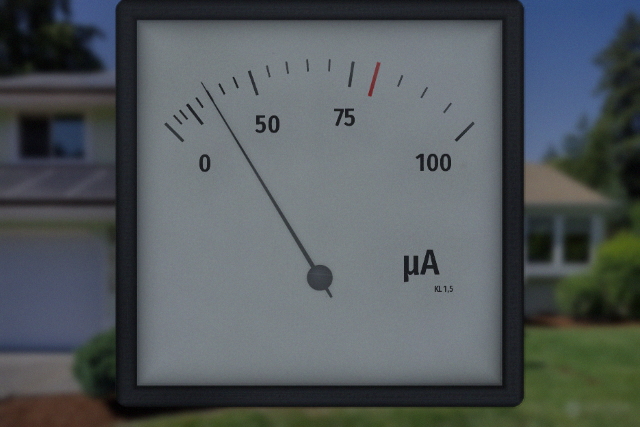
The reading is 35 (µA)
